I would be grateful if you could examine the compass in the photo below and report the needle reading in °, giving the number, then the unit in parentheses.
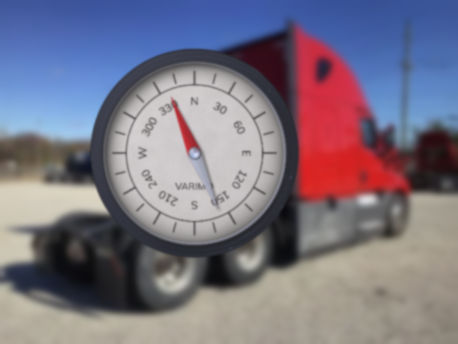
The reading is 337.5 (°)
